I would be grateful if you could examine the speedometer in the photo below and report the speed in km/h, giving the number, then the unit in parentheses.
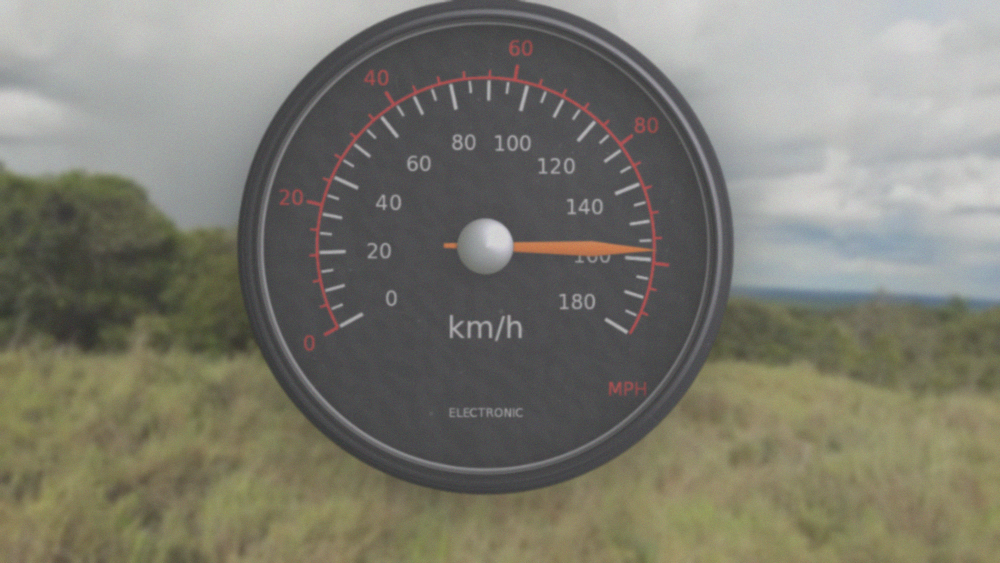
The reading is 157.5 (km/h)
